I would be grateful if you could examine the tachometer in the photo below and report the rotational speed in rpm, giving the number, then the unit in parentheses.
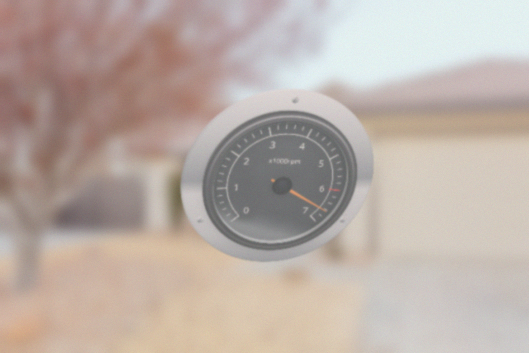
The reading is 6600 (rpm)
